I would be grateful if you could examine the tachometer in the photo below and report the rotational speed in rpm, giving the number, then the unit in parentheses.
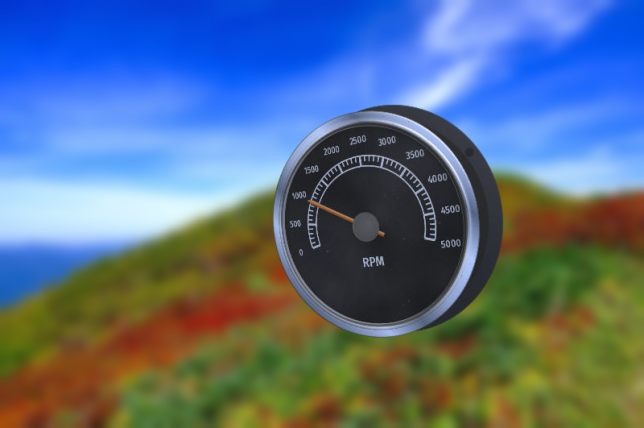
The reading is 1000 (rpm)
